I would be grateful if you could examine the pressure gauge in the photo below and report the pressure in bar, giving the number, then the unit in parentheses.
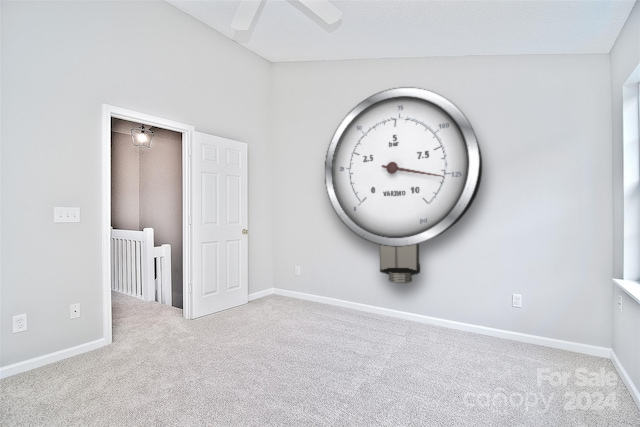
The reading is 8.75 (bar)
